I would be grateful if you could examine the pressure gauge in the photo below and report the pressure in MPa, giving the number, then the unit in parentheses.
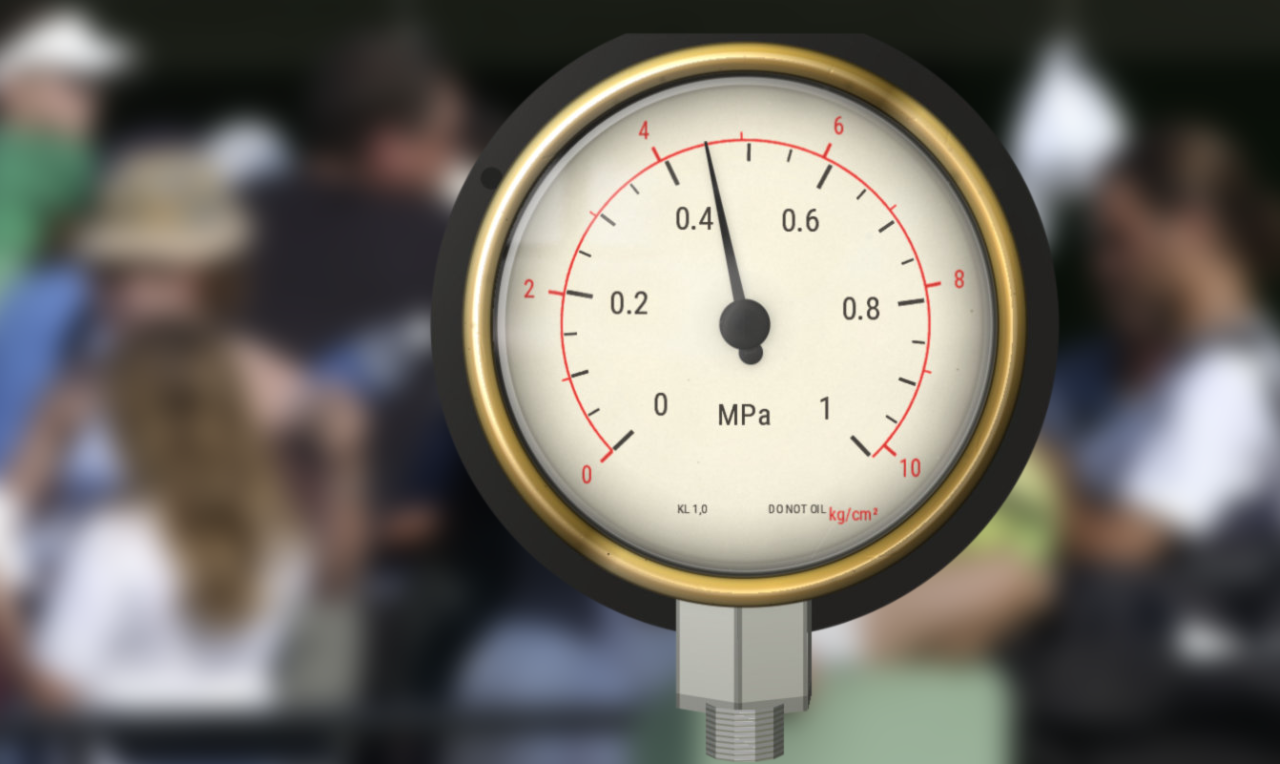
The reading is 0.45 (MPa)
